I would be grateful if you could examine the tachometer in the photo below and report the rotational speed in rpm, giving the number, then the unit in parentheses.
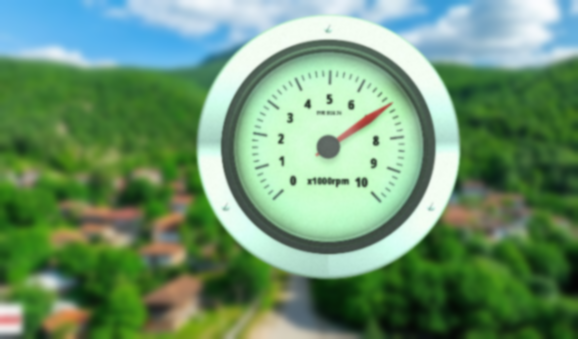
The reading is 7000 (rpm)
